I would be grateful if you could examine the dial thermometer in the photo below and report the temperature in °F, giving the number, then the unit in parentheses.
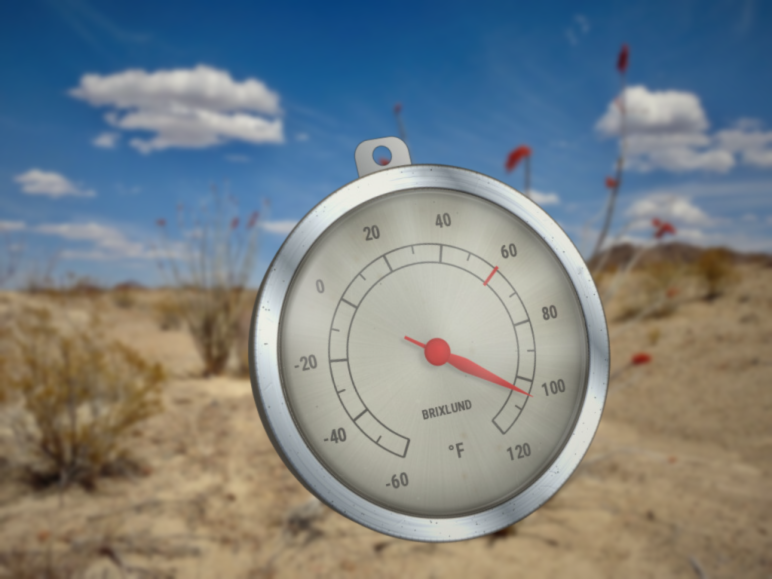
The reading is 105 (°F)
